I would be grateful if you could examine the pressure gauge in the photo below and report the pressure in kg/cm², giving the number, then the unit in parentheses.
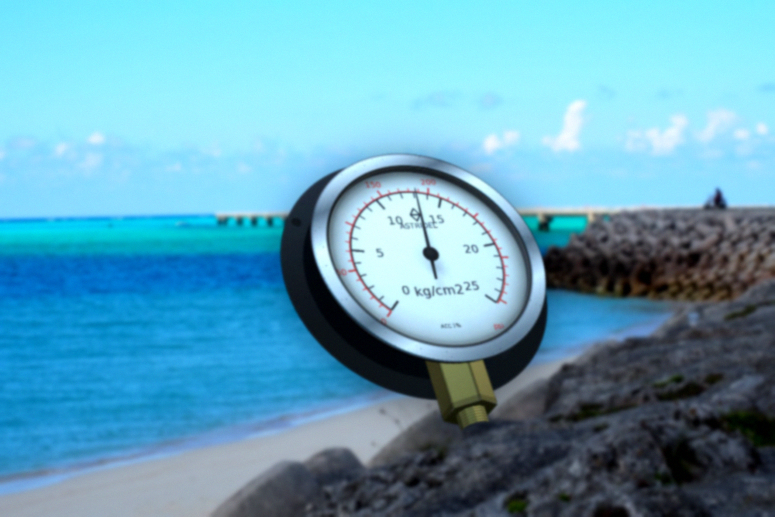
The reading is 13 (kg/cm²)
